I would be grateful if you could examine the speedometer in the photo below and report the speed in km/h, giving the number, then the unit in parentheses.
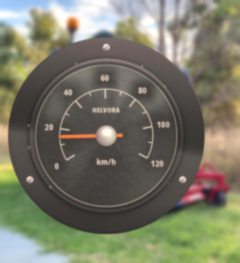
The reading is 15 (km/h)
